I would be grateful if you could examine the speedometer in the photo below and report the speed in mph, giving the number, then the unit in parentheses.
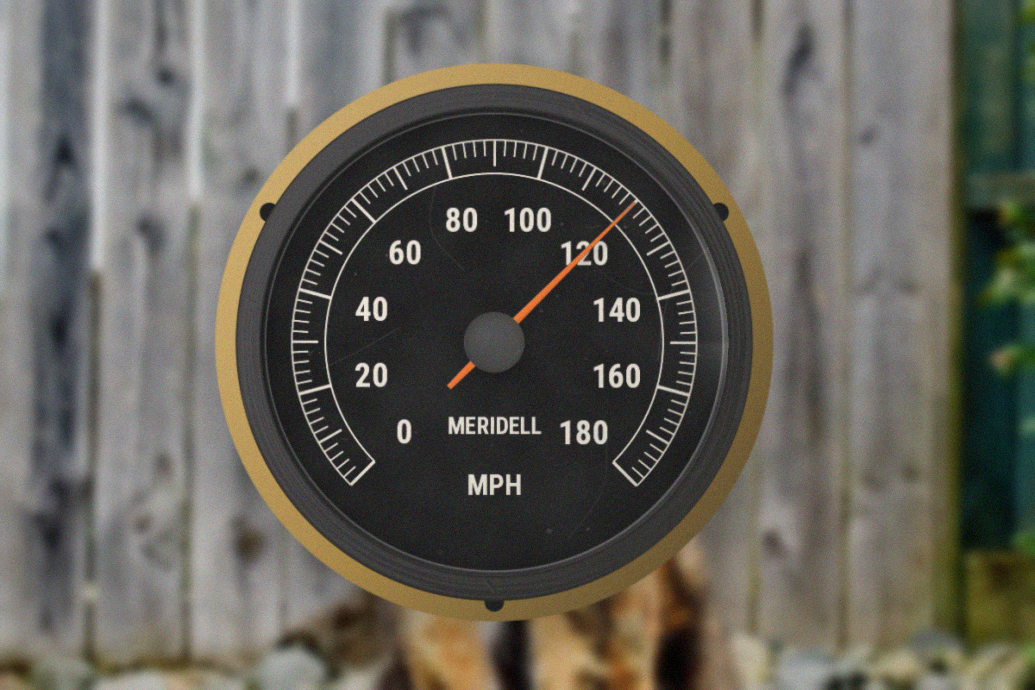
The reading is 120 (mph)
